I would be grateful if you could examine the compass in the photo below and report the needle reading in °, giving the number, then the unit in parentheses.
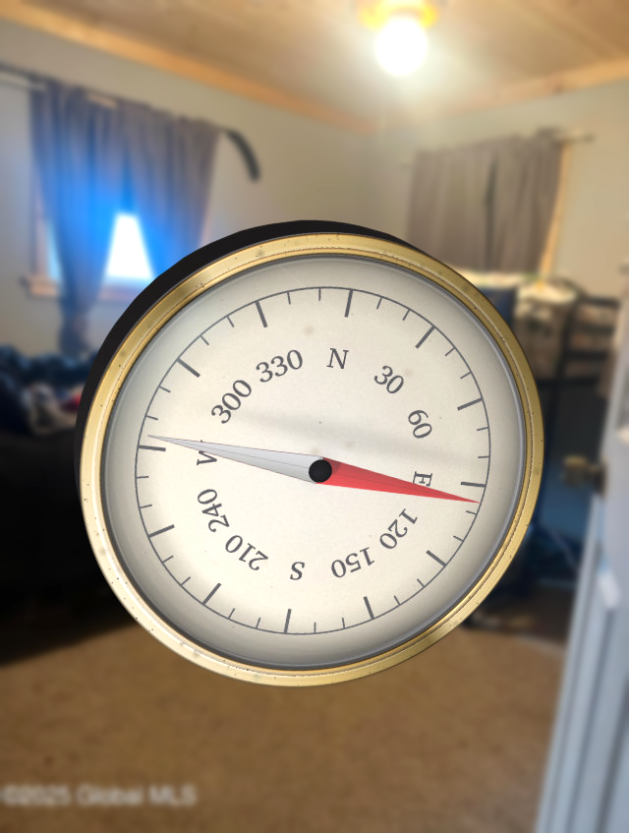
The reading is 95 (°)
